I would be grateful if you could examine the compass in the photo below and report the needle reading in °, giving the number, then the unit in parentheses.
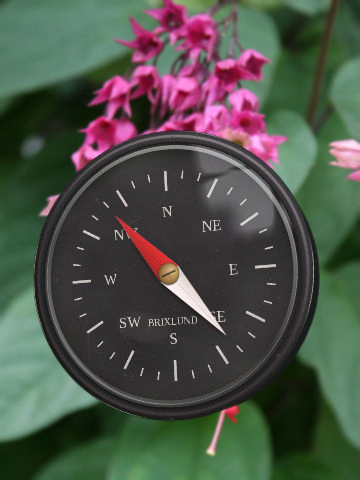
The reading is 320 (°)
